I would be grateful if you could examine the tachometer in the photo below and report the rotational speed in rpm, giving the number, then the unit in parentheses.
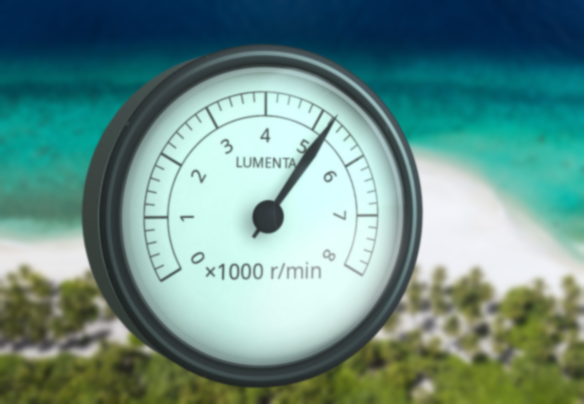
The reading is 5200 (rpm)
